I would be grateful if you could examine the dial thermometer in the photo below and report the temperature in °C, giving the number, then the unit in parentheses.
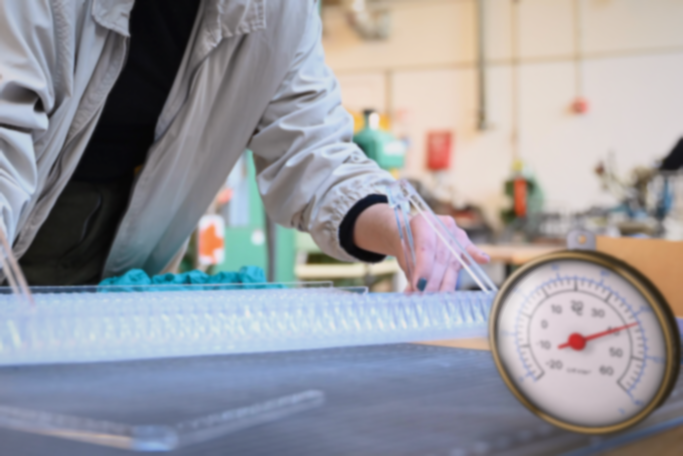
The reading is 40 (°C)
